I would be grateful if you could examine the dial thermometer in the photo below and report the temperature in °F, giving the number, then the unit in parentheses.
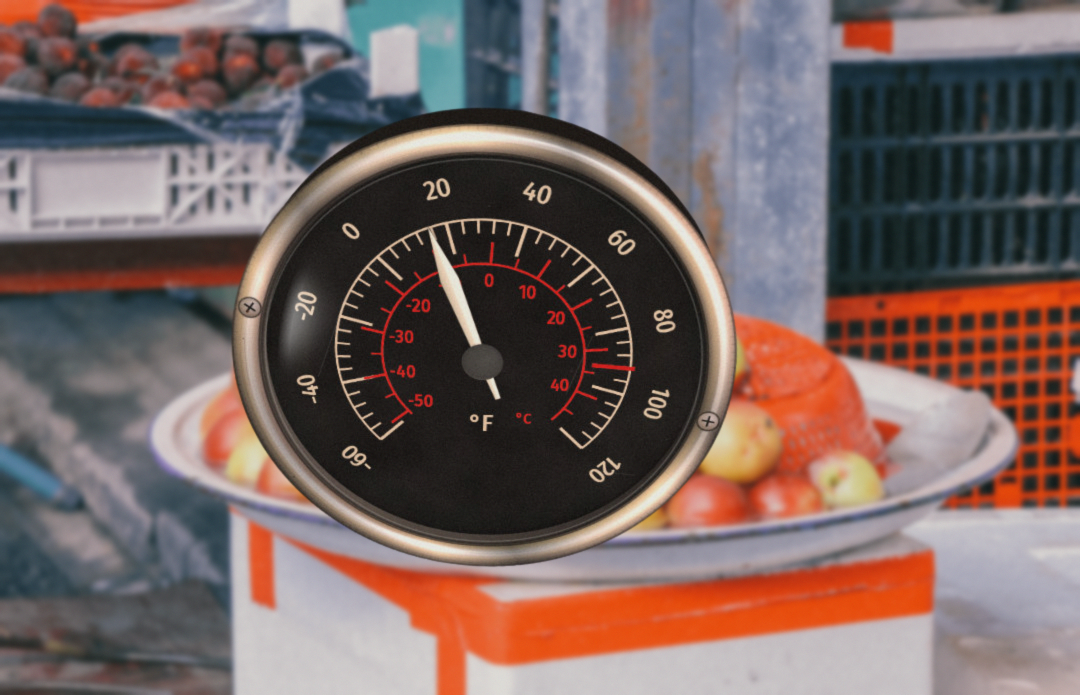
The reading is 16 (°F)
